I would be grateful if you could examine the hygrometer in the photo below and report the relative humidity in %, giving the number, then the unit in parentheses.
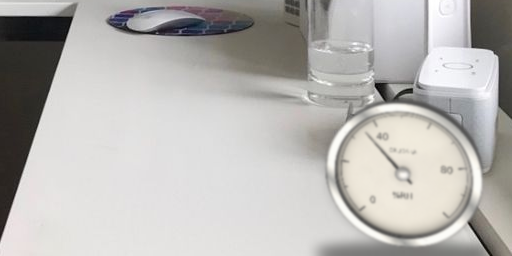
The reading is 35 (%)
